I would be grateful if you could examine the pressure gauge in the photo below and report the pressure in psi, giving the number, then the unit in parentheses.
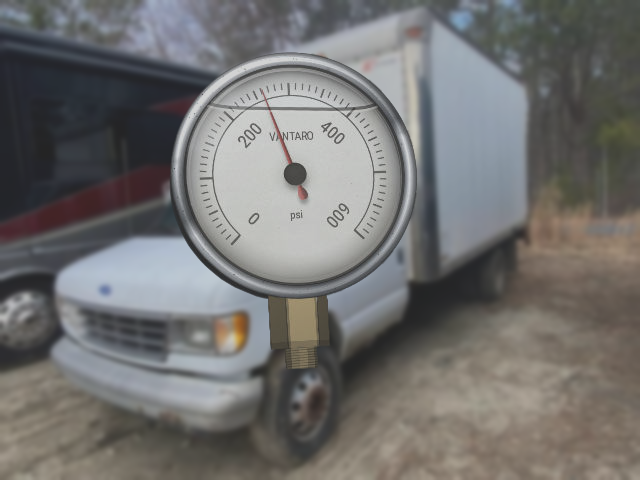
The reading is 260 (psi)
